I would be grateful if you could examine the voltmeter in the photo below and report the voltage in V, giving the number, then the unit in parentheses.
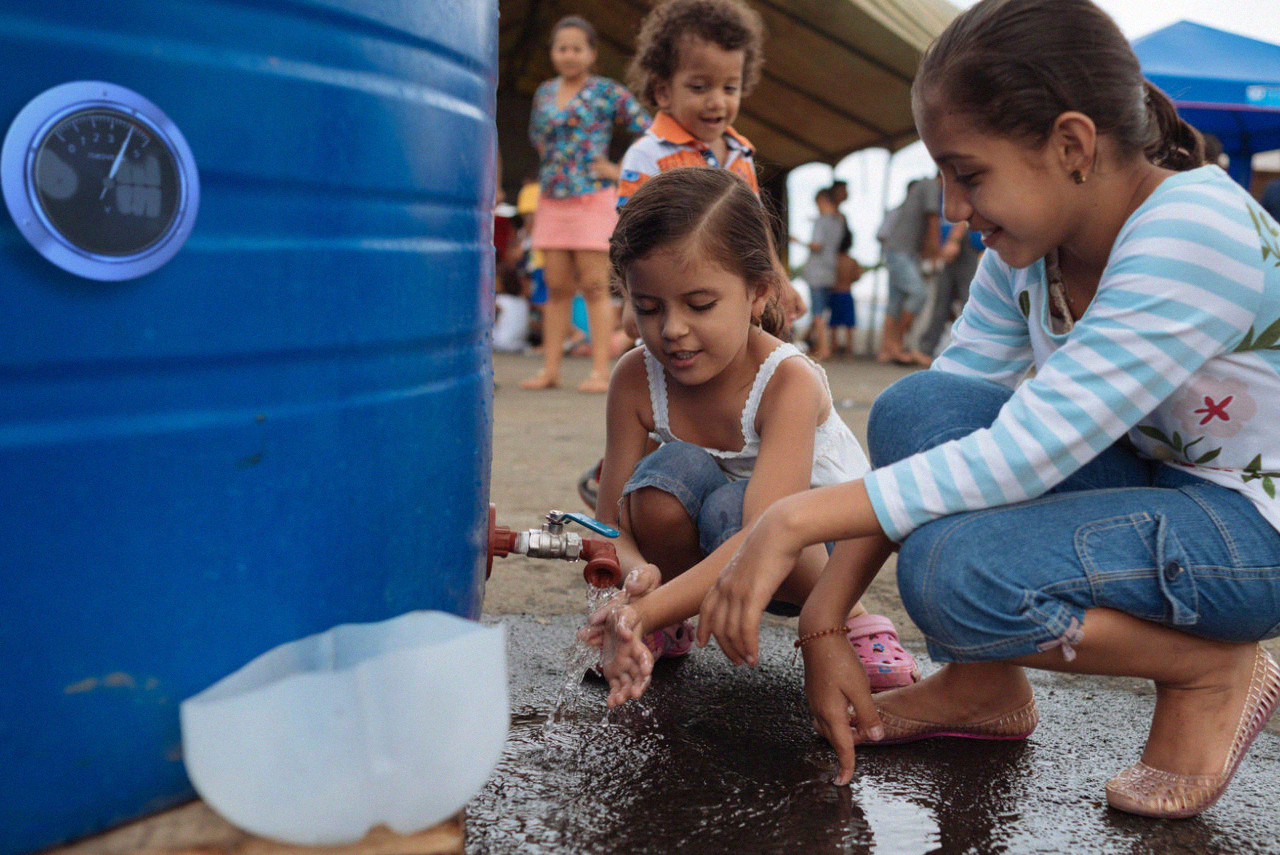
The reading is 4 (V)
